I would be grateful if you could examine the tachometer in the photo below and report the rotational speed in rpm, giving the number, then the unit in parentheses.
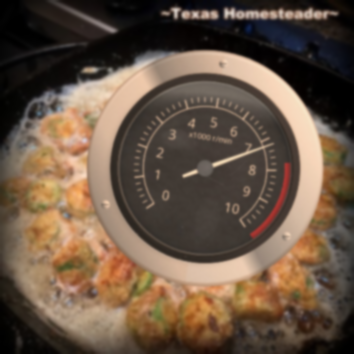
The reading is 7200 (rpm)
